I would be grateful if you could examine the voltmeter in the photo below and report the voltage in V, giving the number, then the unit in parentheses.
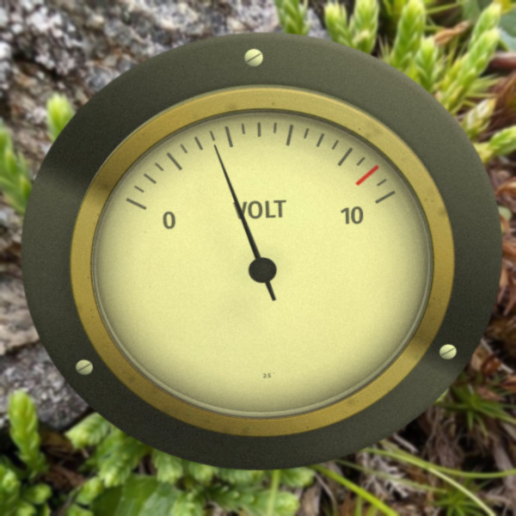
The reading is 3.5 (V)
